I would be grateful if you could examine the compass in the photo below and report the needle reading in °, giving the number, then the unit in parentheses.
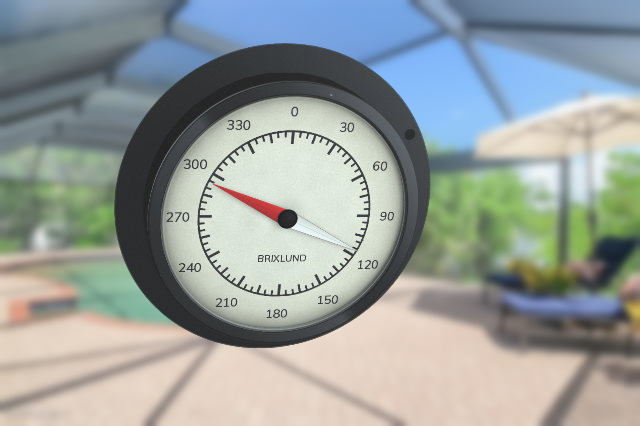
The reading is 295 (°)
